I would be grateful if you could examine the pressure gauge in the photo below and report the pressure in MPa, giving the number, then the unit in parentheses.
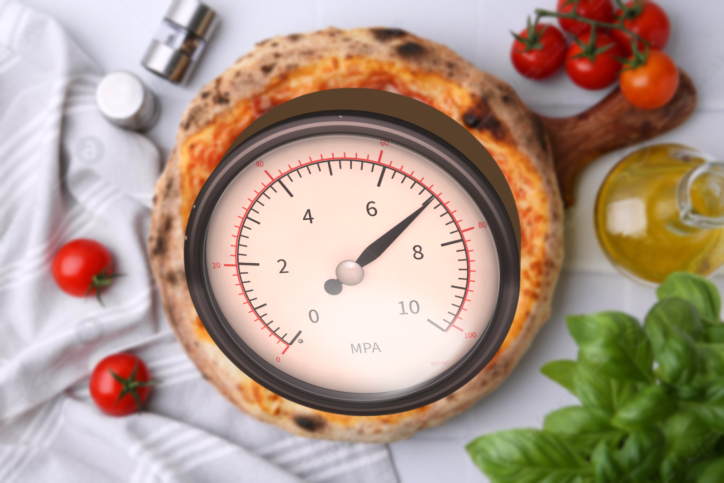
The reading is 7 (MPa)
